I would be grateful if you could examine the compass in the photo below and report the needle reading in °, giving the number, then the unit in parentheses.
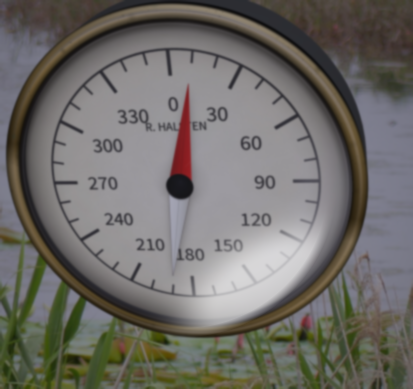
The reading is 10 (°)
